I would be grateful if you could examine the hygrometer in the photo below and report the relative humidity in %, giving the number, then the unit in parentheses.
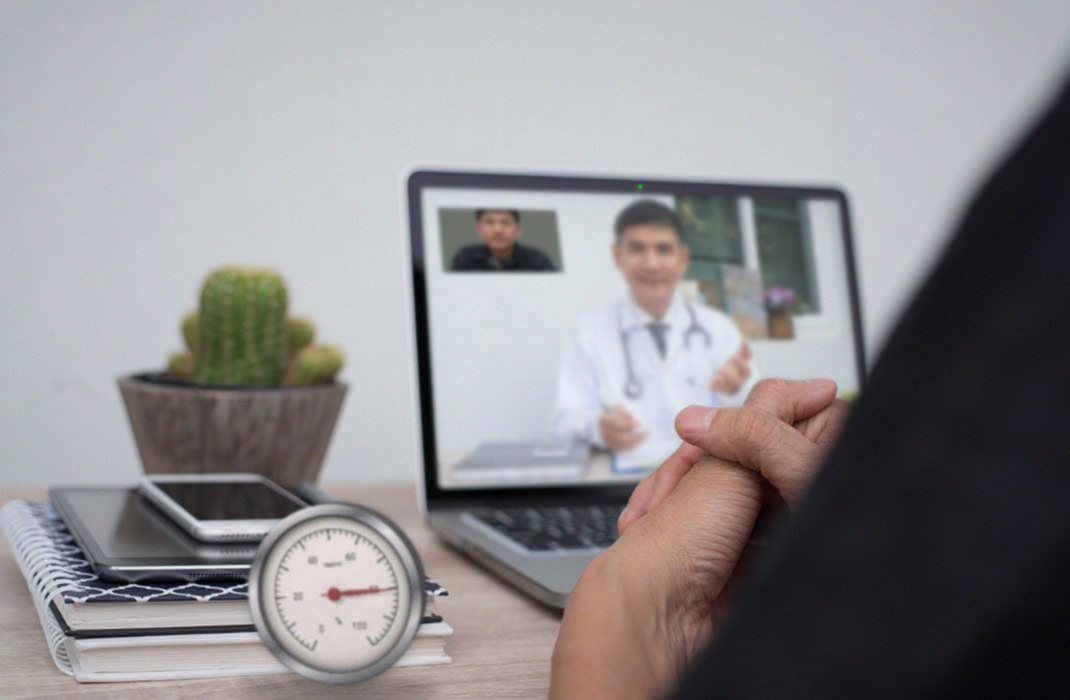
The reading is 80 (%)
